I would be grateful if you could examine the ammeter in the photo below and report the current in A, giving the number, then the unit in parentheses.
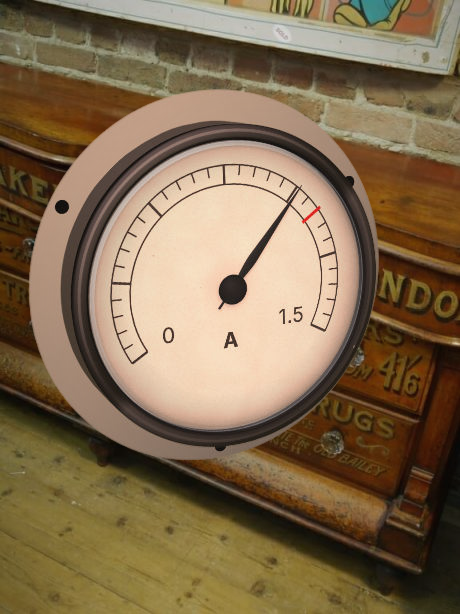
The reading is 1 (A)
